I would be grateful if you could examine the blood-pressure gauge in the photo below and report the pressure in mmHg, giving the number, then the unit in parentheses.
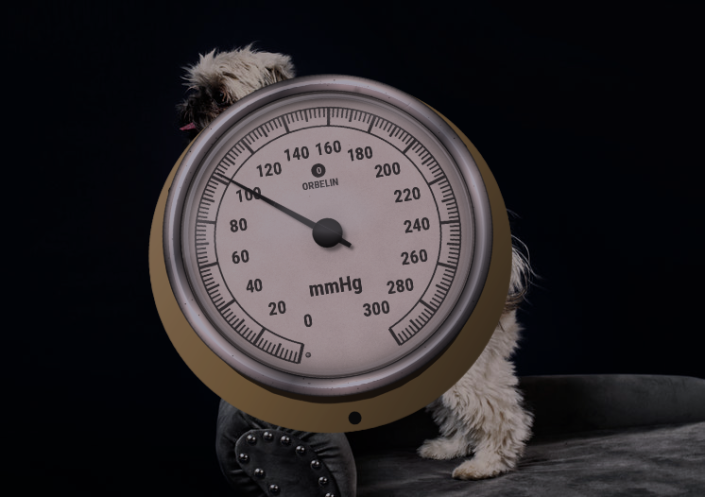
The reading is 102 (mmHg)
